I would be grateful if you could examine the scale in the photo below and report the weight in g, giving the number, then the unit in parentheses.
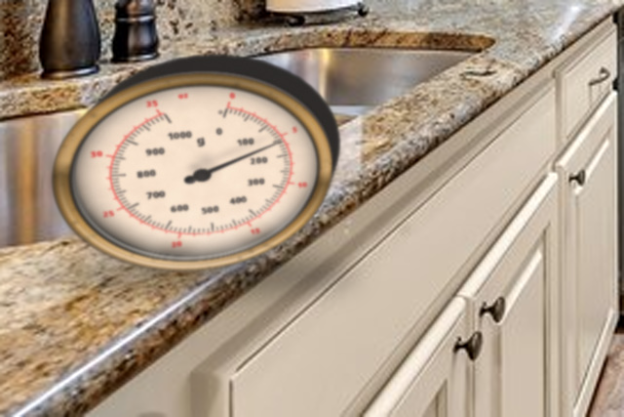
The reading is 150 (g)
